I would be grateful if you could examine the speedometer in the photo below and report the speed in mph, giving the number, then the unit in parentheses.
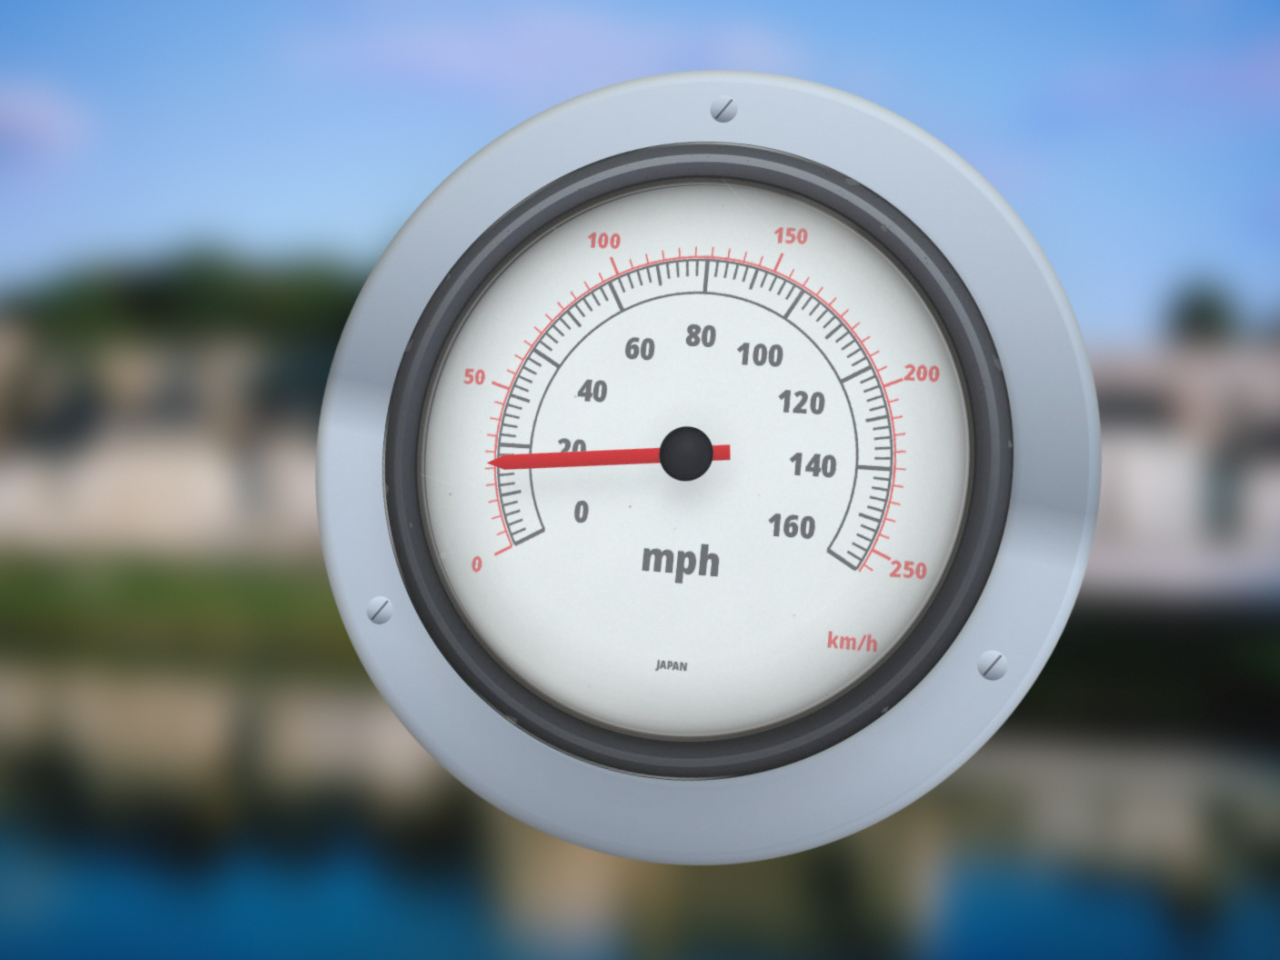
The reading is 16 (mph)
